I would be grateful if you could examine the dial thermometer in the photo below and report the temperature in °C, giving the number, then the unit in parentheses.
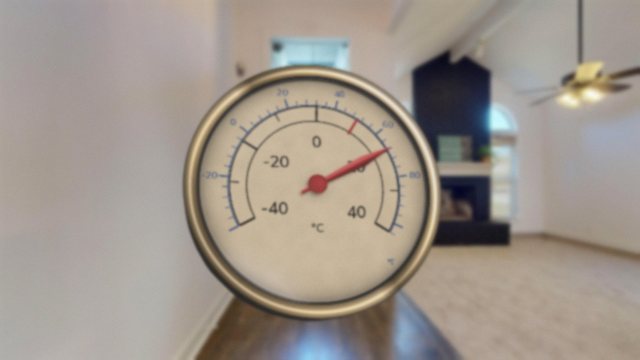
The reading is 20 (°C)
